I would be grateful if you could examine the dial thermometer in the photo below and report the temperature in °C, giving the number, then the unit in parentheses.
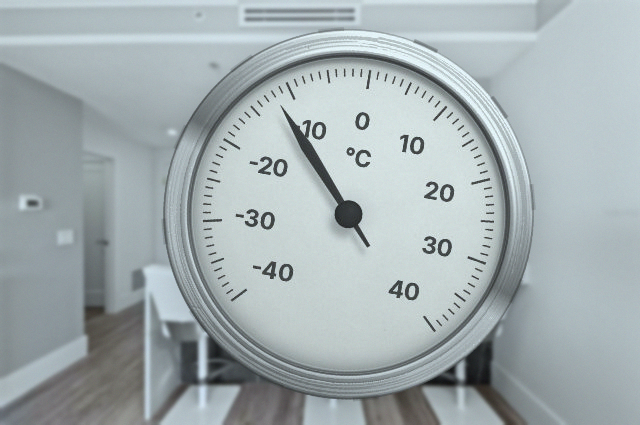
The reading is -12 (°C)
